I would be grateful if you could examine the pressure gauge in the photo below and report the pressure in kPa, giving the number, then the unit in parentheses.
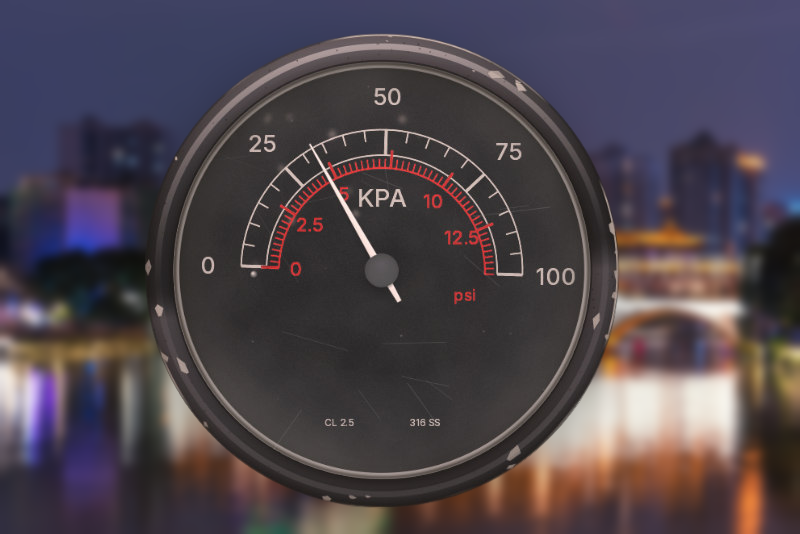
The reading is 32.5 (kPa)
